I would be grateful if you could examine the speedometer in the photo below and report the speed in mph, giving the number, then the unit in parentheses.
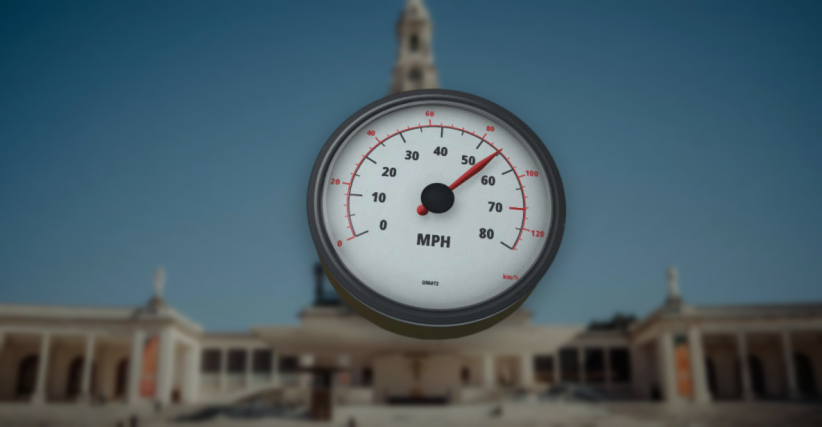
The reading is 55 (mph)
